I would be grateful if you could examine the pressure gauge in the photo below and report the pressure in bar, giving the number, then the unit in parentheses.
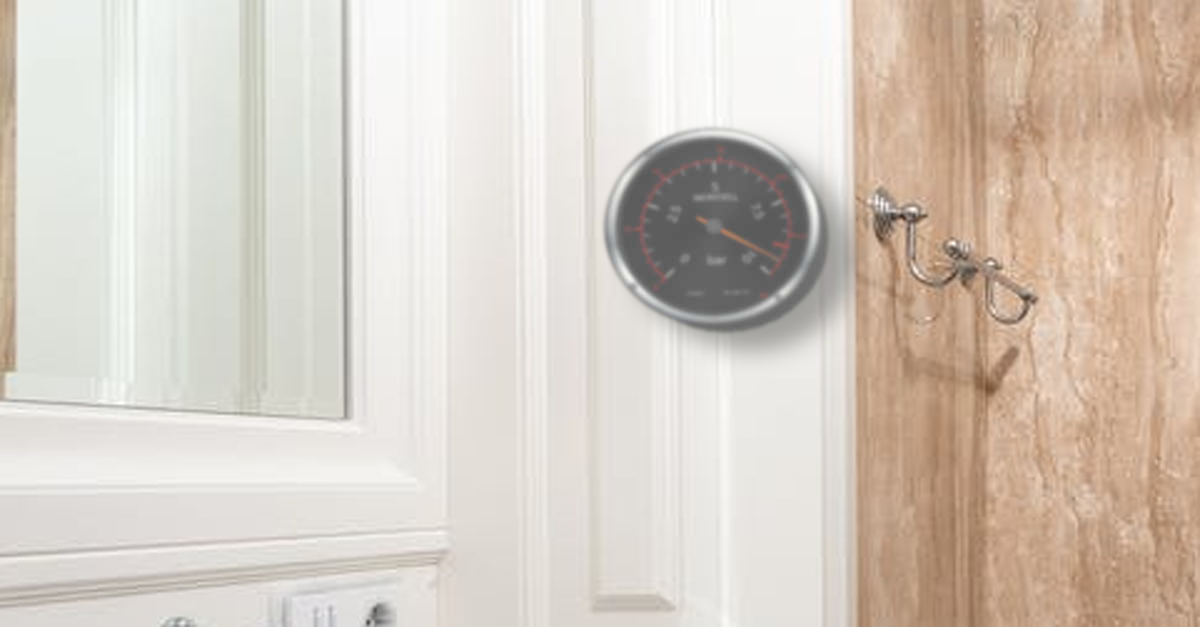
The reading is 9.5 (bar)
